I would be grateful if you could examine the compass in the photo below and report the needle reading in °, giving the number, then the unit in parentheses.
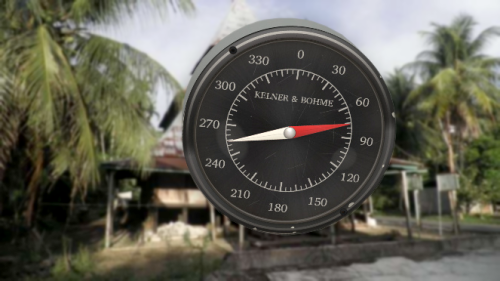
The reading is 75 (°)
